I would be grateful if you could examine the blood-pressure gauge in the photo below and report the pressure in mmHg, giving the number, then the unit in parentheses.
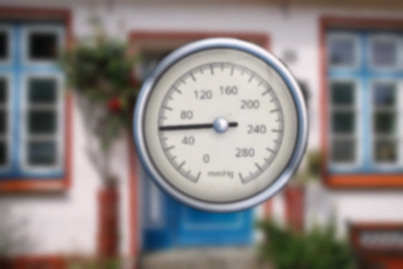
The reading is 60 (mmHg)
